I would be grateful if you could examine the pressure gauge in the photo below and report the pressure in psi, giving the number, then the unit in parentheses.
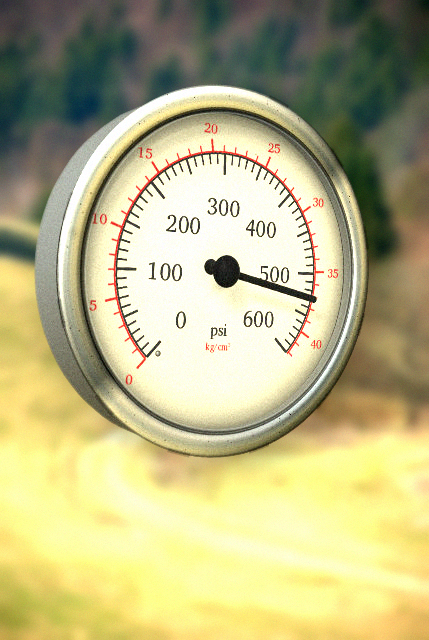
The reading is 530 (psi)
